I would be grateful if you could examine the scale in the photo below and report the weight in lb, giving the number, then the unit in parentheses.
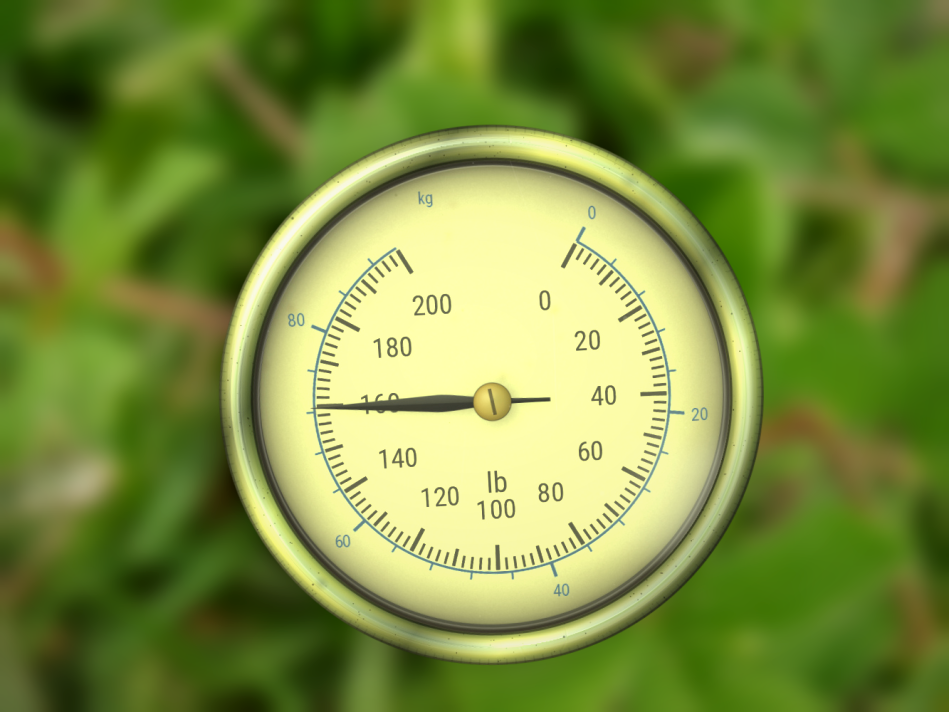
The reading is 160 (lb)
